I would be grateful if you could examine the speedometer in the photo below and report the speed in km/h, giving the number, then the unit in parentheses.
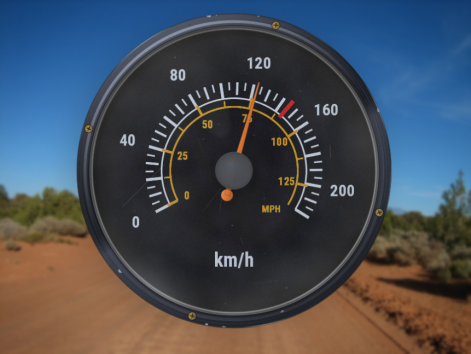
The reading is 122.5 (km/h)
